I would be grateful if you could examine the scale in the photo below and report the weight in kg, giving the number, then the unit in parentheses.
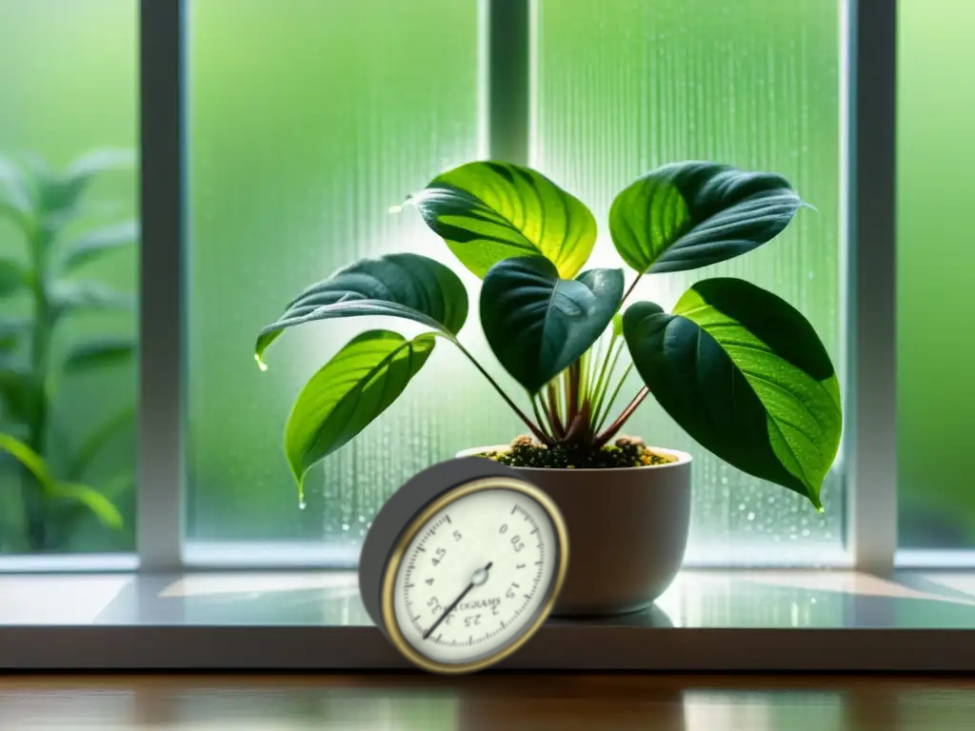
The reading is 3.25 (kg)
